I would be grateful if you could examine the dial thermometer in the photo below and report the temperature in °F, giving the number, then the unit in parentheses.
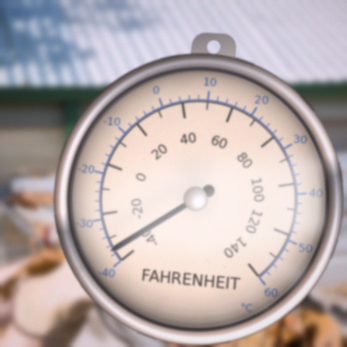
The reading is -35 (°F)
